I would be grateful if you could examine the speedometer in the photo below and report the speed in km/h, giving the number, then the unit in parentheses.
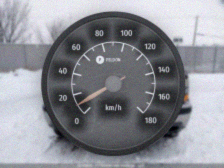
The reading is 10 (km/h)
